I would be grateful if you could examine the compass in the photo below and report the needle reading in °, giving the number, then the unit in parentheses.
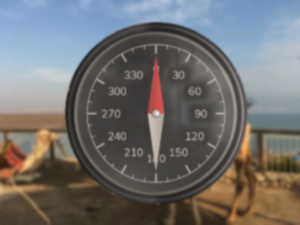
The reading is 0 (°)
